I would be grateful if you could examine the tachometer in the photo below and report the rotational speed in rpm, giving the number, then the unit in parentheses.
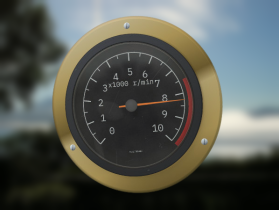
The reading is 8250 (rpm)
